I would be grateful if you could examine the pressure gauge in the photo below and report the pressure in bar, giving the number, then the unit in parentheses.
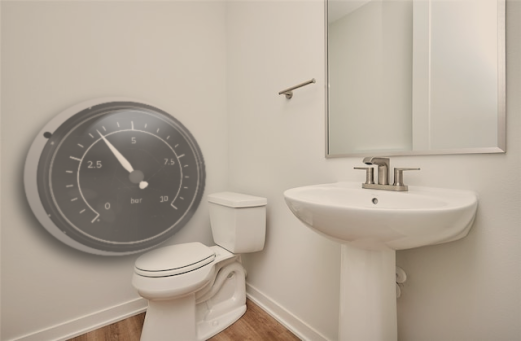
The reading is 3.75 (bar)
